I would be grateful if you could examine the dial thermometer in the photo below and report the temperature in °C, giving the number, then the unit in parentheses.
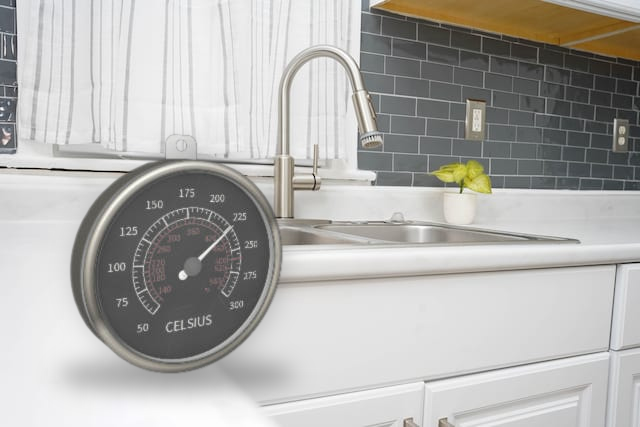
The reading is 225 (°C)
